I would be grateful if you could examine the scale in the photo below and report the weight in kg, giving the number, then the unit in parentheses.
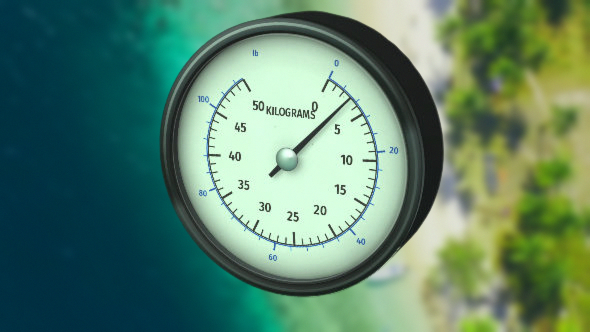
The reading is 3 (kg)
